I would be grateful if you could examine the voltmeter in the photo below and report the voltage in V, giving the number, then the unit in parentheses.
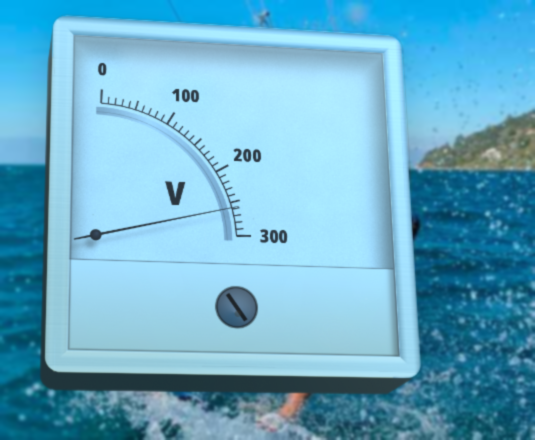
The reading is 260 (V)
